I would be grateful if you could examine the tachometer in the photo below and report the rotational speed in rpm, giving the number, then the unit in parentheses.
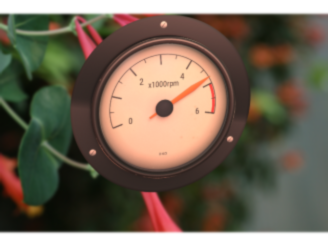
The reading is 4750 (rpm)
